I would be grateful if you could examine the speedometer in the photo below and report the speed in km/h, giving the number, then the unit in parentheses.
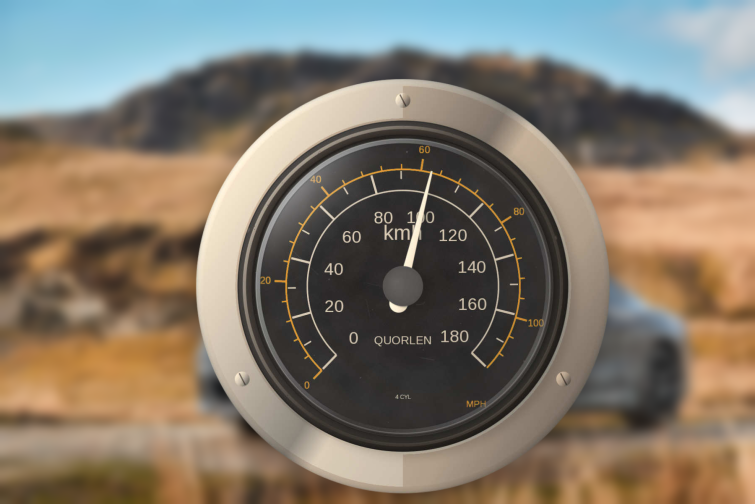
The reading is 100 (km/h)
